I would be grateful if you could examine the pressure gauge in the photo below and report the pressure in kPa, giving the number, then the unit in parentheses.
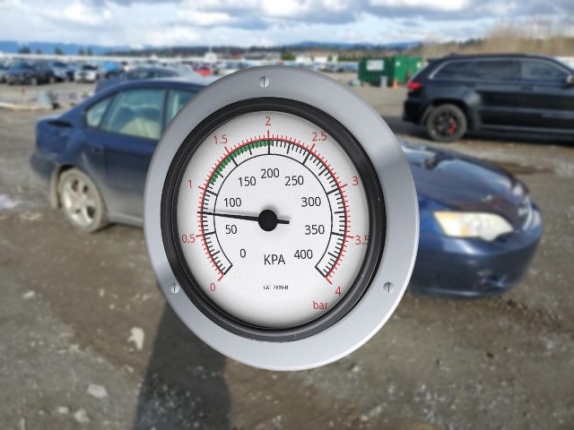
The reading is 75 (kPa)
